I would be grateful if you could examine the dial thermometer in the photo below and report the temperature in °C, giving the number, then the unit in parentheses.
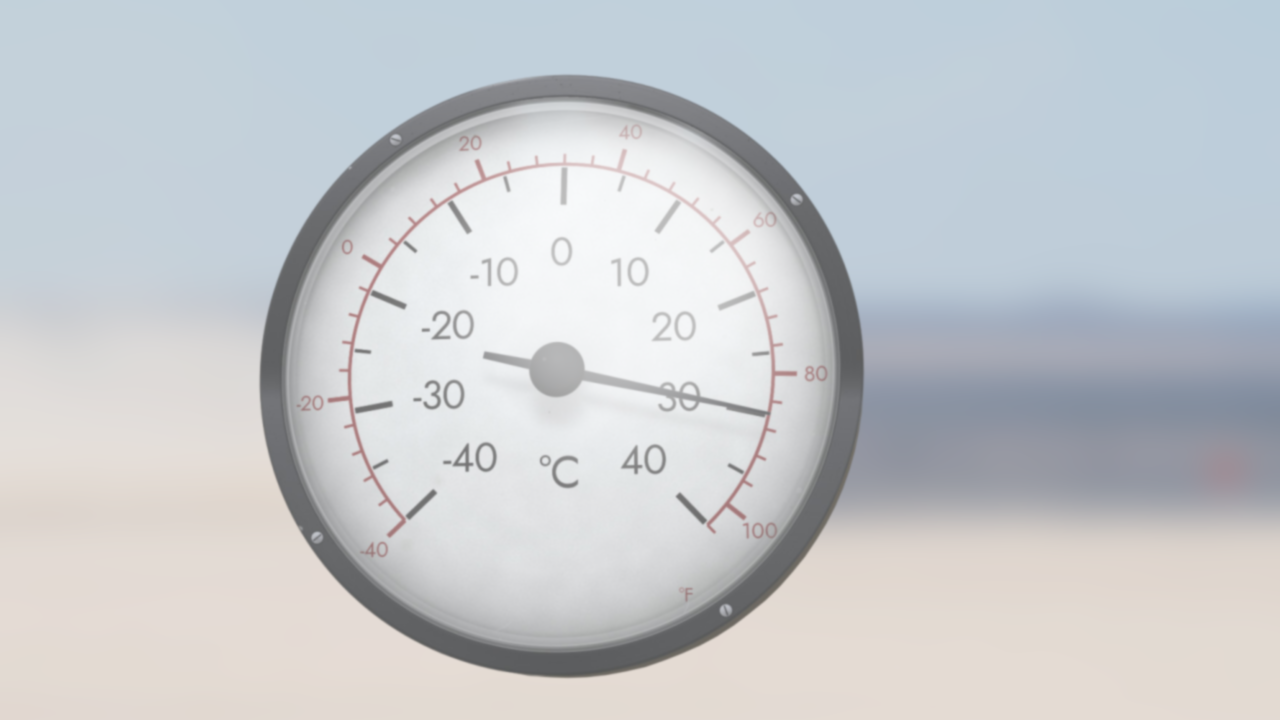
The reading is 30 (°C)
